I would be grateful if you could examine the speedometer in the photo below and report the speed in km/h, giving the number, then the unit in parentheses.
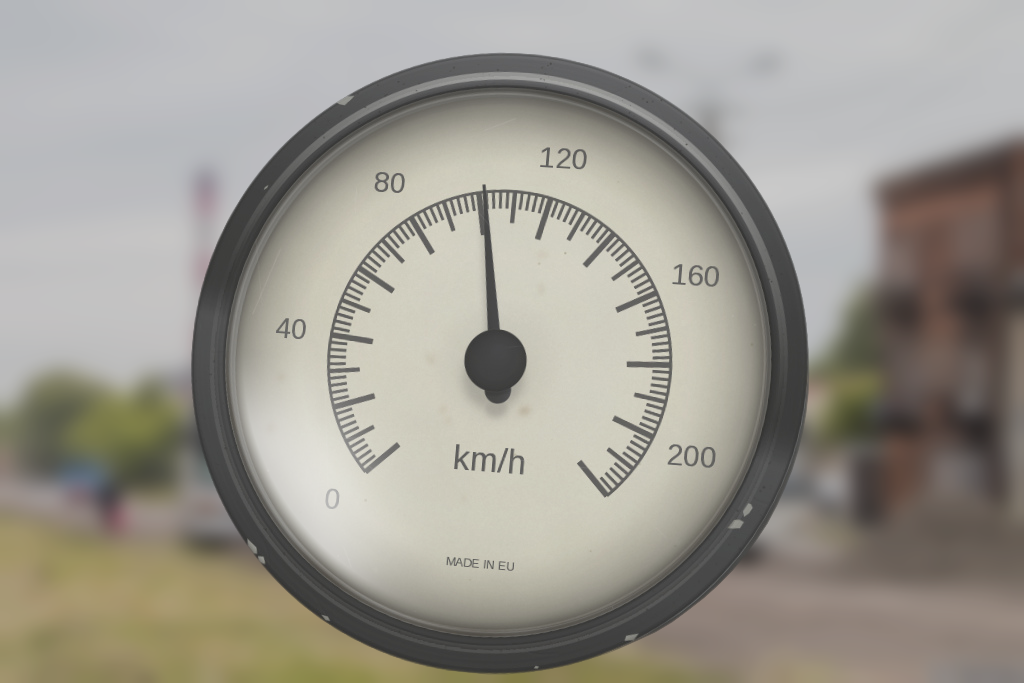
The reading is 102 (km/h)
